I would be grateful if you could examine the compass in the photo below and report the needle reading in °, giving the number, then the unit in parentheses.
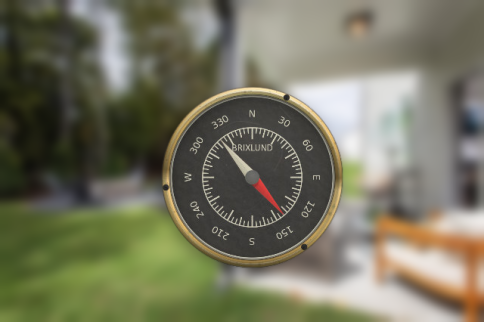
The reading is 140 (°)
